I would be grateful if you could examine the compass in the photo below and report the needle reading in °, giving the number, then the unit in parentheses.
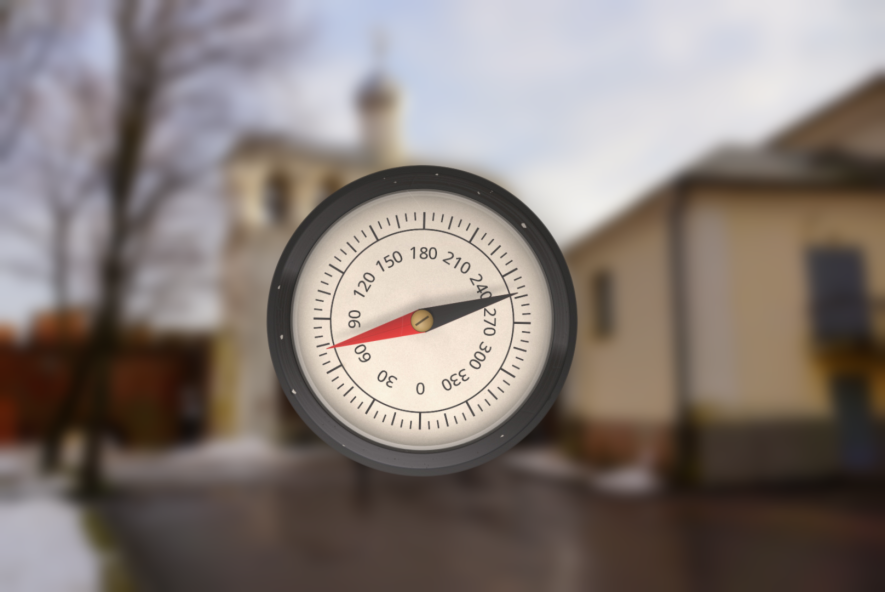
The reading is 72.5 (°)
